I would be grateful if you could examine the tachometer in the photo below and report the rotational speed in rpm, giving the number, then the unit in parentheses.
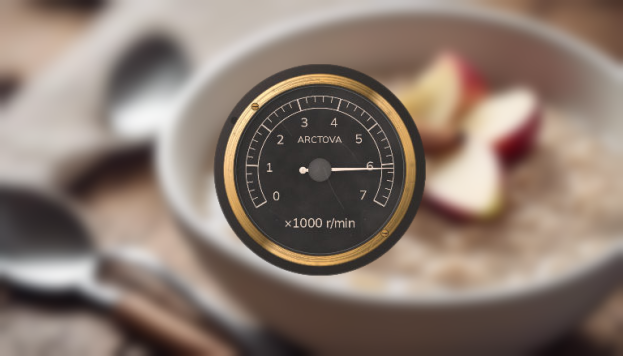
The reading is 6100 (rpm)
